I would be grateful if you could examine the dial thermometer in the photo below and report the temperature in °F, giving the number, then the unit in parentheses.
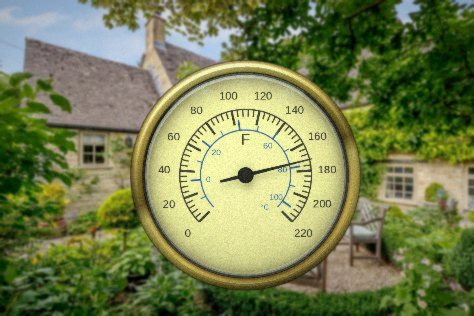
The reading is 172 (°F)
